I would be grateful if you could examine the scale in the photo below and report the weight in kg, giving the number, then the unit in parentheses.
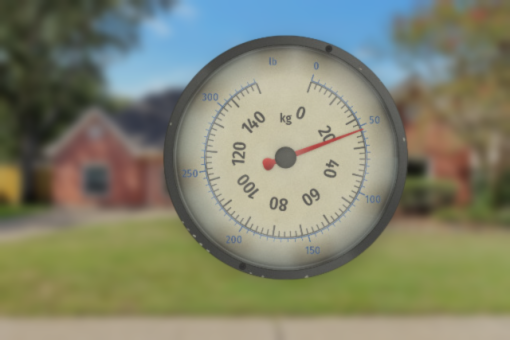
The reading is 24 (kg)
